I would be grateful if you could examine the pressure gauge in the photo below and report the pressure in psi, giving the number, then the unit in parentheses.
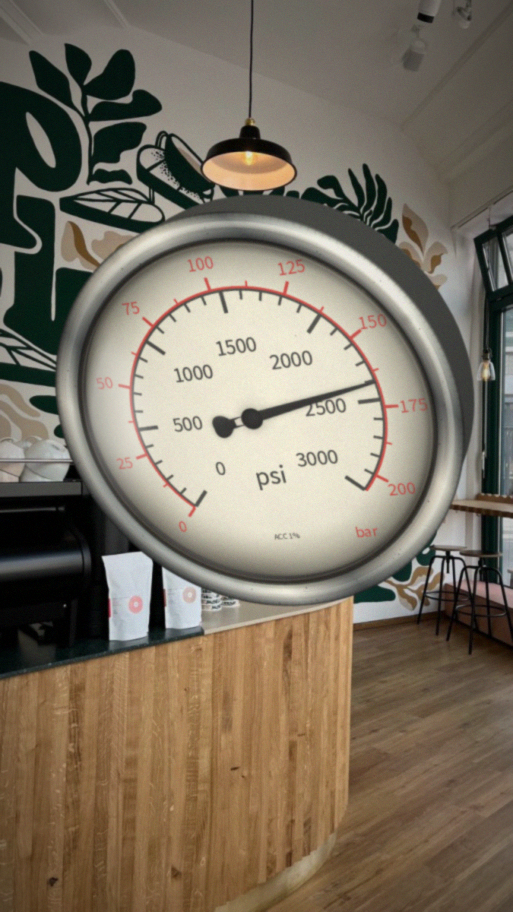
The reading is 2400 (psi)
